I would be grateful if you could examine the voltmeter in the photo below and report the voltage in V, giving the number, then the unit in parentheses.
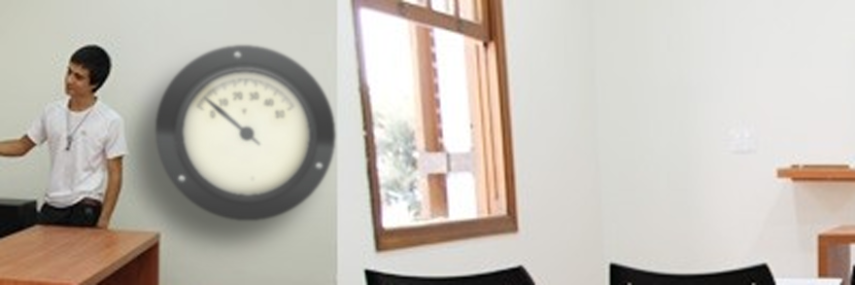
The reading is 5 (V)
